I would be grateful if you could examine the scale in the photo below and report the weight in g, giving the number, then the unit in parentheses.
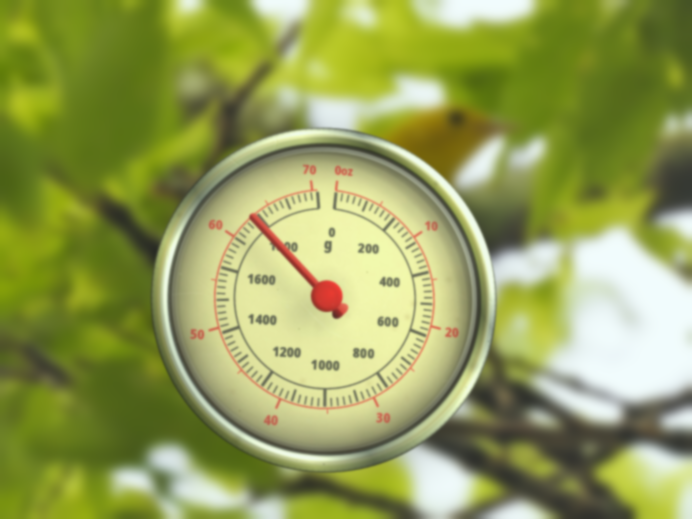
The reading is 1780 (g)
